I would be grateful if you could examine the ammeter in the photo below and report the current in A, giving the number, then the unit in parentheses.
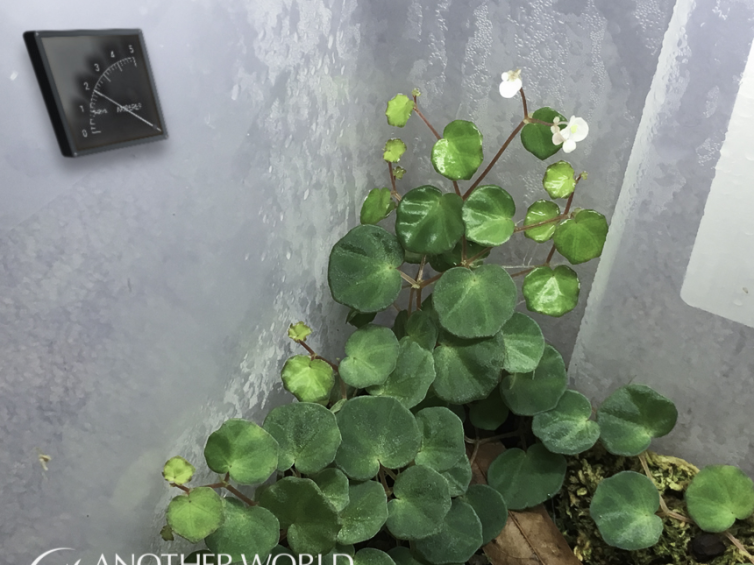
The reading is 2 (A)
